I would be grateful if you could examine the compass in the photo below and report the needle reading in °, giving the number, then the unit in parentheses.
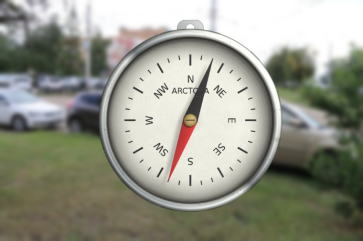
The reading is 200 (°)
